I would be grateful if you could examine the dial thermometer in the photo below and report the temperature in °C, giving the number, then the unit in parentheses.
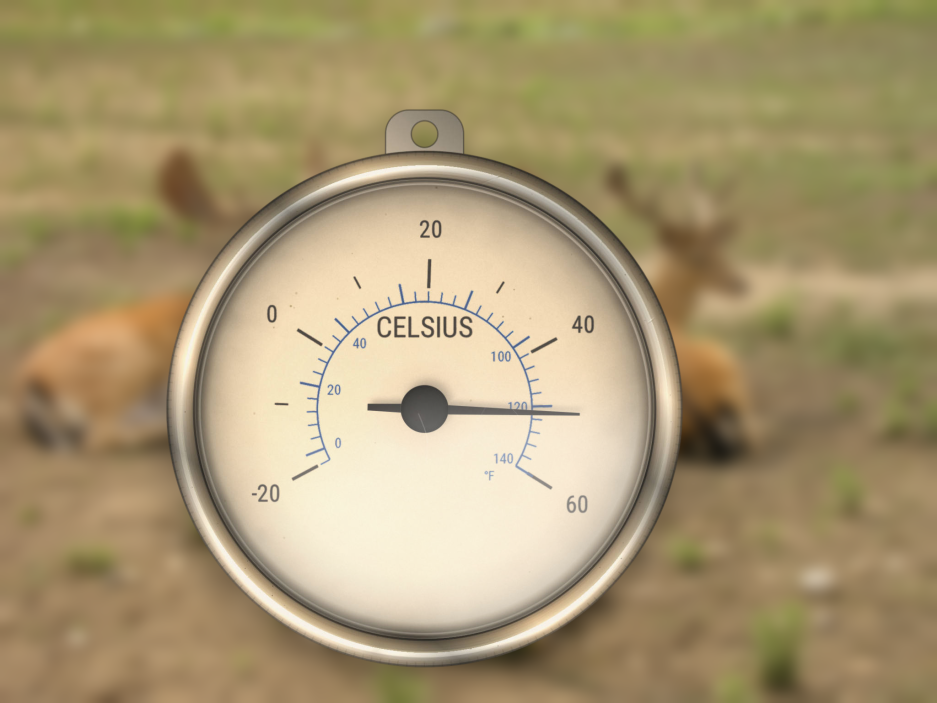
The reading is 50 (°C)
